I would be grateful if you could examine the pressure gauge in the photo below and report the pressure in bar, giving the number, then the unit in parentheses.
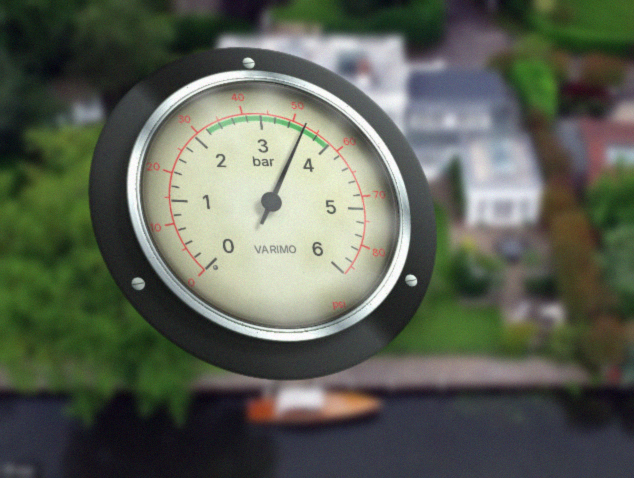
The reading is 3.6 (bar)
